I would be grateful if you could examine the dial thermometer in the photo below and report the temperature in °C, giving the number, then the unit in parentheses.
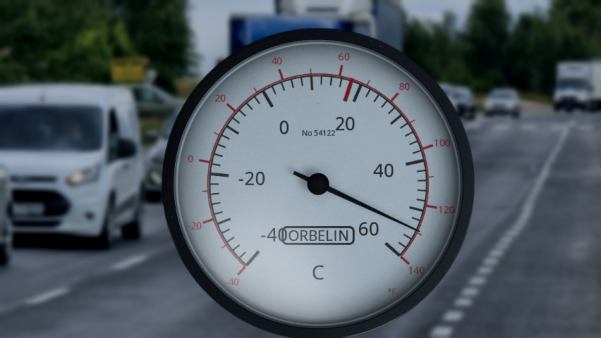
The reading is 54 (°C)
